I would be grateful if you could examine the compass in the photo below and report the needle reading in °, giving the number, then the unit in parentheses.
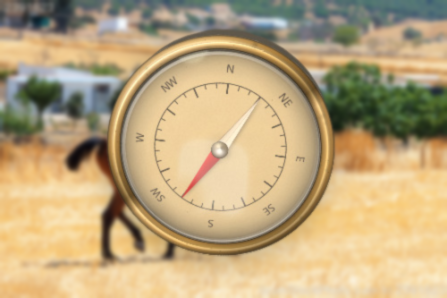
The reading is 210 (°)
